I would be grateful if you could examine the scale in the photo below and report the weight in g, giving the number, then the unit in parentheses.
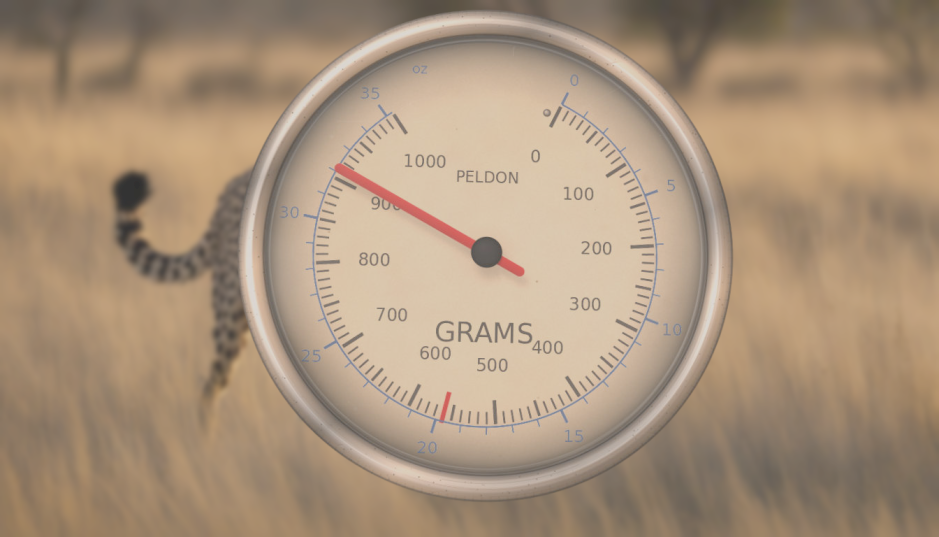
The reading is 910 (g)
